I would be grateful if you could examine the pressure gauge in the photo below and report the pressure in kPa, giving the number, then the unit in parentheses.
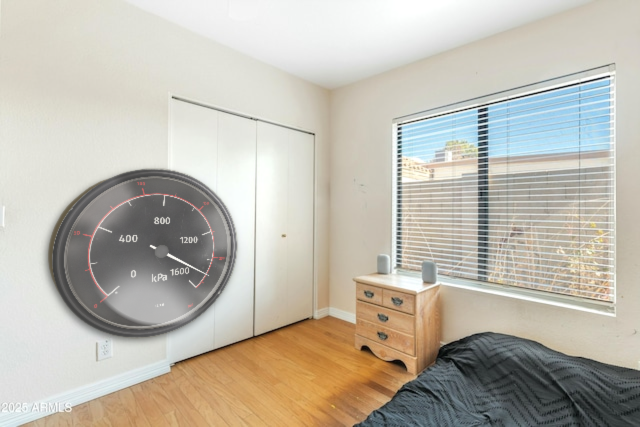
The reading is 1500 (kPa)
